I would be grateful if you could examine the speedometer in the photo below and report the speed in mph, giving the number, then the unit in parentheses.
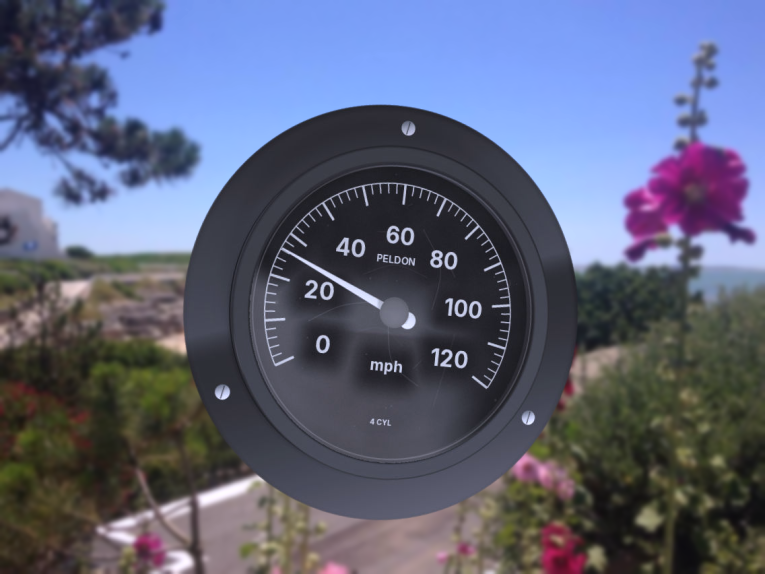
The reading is 26 (mph)
